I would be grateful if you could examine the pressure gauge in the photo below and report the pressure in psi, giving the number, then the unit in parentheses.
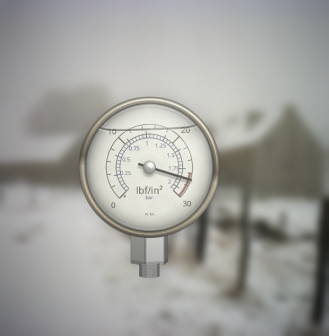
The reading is 27 (psi)
